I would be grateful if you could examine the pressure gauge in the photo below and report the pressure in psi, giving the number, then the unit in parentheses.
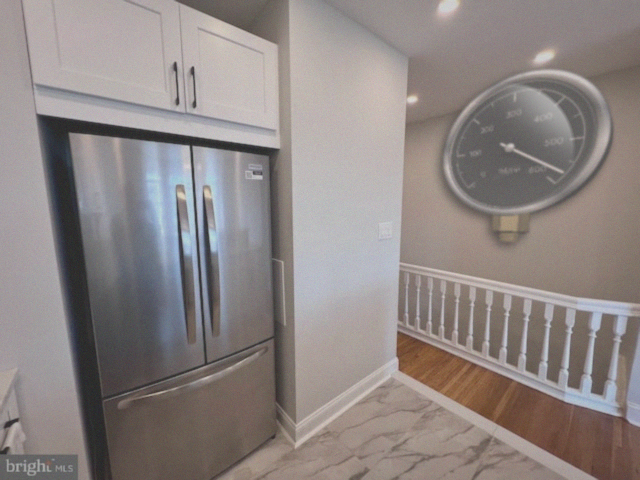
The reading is 575 (psi)
